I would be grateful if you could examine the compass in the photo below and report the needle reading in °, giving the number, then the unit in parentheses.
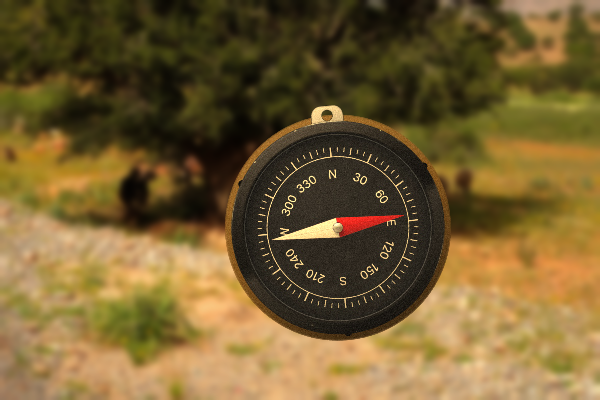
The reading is 85 (°)
